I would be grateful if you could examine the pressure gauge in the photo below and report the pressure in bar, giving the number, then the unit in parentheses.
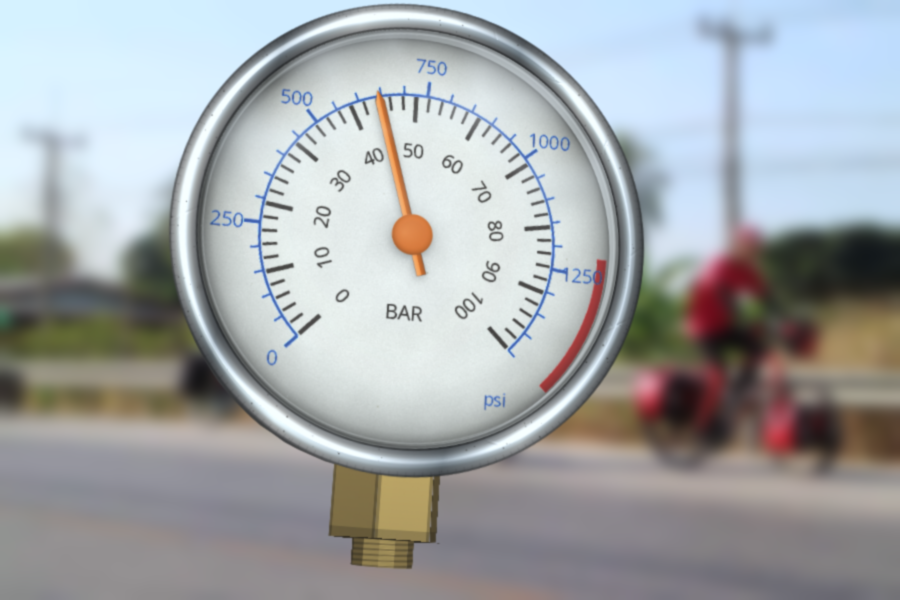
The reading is 44 (bar)
